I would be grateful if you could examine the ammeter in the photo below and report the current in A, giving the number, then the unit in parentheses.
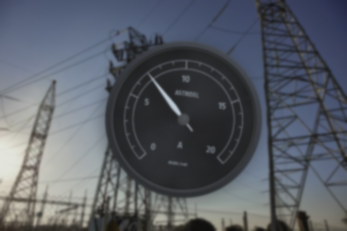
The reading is 7 (A)
